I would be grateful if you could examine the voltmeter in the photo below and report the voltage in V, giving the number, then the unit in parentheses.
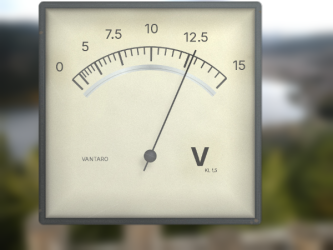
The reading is 12.75 (V)
